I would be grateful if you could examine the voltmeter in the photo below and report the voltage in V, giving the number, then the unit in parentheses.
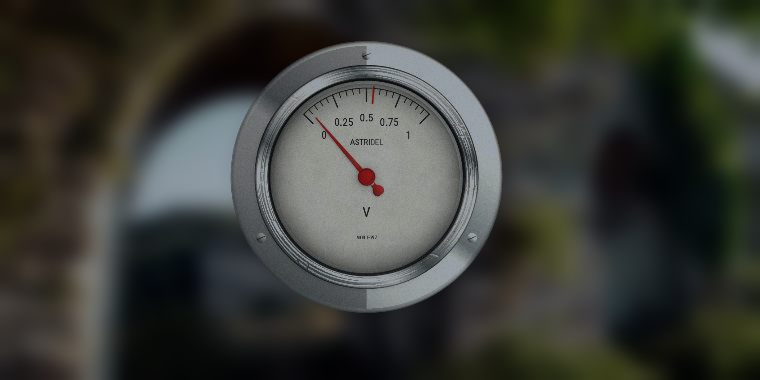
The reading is 0.05 (V)
